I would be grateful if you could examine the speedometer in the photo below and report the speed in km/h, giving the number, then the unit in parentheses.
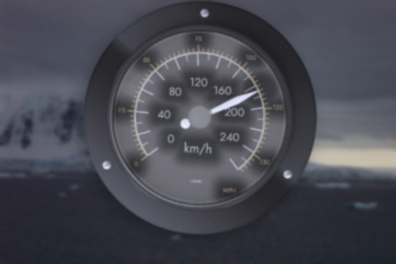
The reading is 185 (km/h)
